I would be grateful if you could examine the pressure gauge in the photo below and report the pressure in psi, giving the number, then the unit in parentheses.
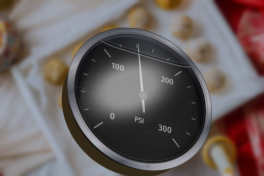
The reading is 140 (psi)
